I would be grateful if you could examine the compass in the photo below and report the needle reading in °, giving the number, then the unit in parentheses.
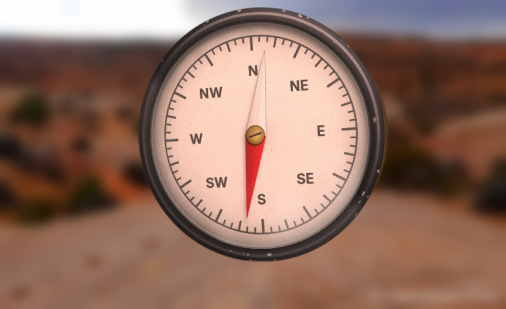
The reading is 190 (°)
